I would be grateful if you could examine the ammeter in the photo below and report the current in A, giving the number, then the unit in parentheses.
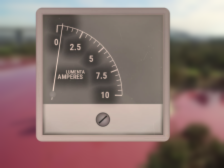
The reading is 0.5 (A)
